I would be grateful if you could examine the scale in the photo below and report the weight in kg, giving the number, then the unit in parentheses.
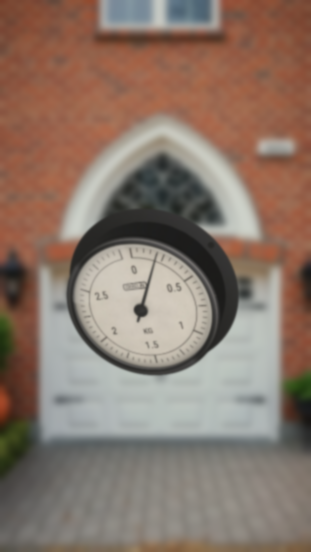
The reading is 0.2 (kg)
